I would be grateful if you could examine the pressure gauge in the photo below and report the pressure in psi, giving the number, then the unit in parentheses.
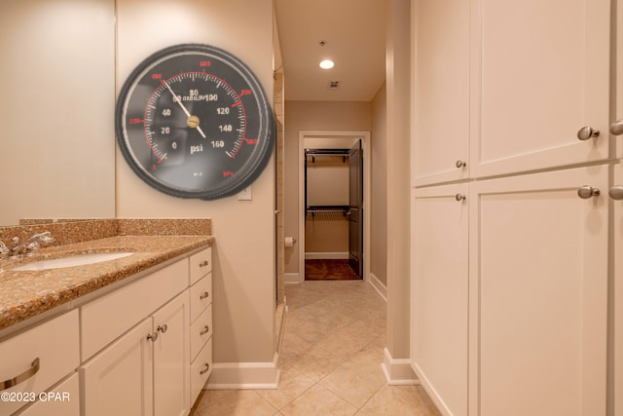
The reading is 60 (psi)
